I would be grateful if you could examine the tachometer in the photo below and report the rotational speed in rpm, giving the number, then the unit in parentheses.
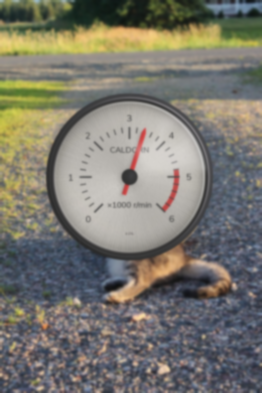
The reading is 3400 (rpm)
